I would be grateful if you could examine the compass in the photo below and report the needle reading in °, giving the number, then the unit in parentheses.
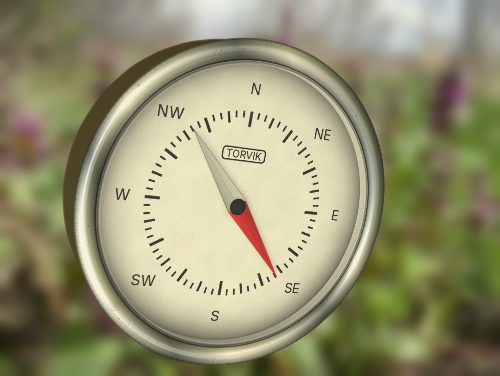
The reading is 140 (°)
